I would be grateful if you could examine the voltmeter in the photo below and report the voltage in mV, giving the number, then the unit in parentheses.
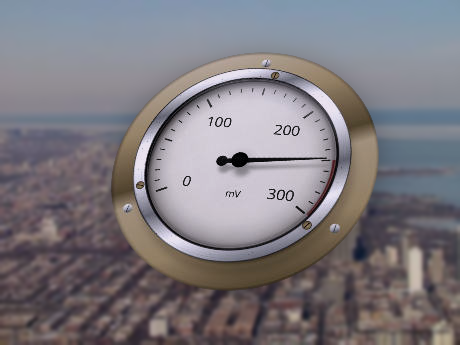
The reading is 250 (mV)
